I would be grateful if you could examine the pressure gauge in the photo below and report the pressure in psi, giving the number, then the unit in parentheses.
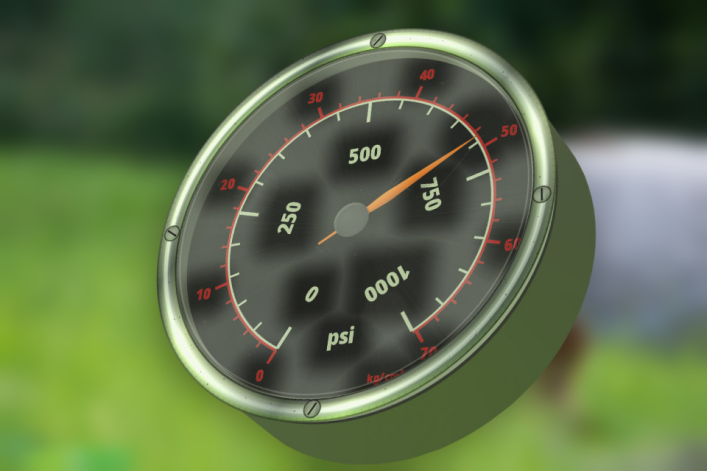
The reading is 700 (psi)
